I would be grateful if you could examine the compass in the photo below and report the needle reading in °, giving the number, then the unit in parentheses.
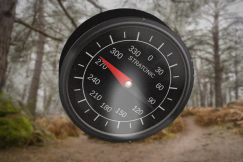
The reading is 277.5 (°)
